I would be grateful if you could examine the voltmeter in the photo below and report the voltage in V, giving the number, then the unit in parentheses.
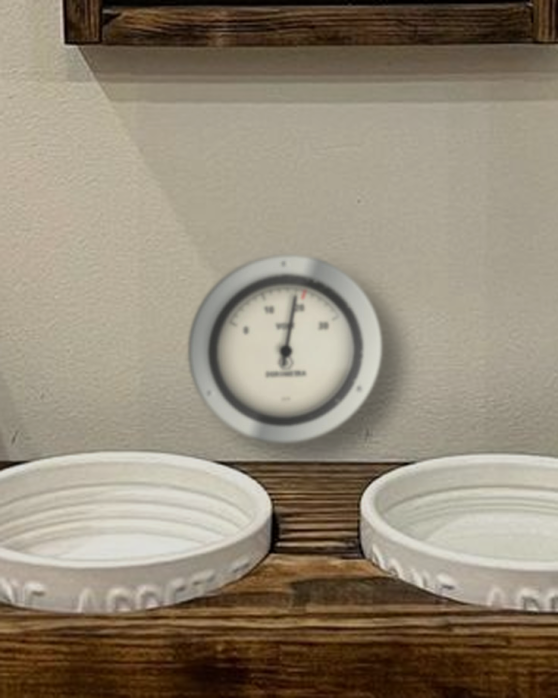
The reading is 18 (V)
